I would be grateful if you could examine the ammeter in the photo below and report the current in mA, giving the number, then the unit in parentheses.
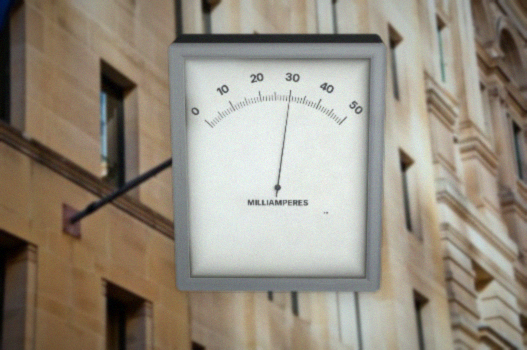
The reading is 30 (mA)
